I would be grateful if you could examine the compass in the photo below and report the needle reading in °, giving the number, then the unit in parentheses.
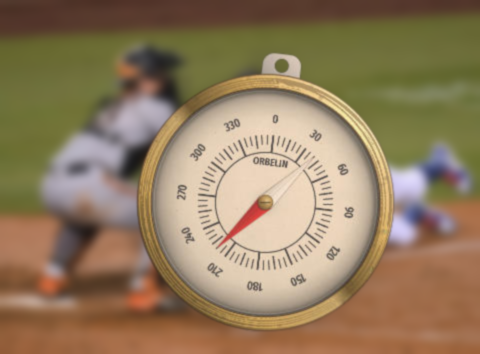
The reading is 220 (°)
